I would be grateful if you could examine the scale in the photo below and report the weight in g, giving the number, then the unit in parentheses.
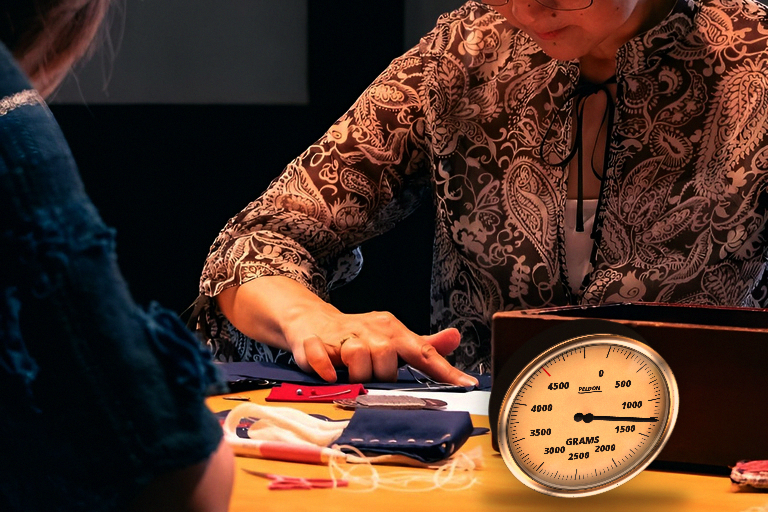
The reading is 1250 (g)
